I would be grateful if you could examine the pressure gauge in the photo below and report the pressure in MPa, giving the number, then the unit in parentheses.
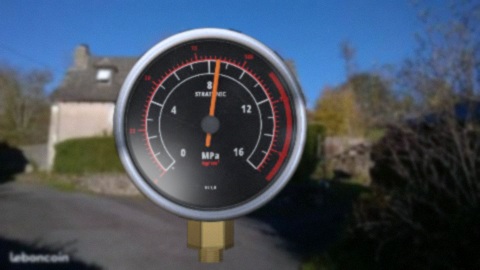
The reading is 8.5 (MPa)
